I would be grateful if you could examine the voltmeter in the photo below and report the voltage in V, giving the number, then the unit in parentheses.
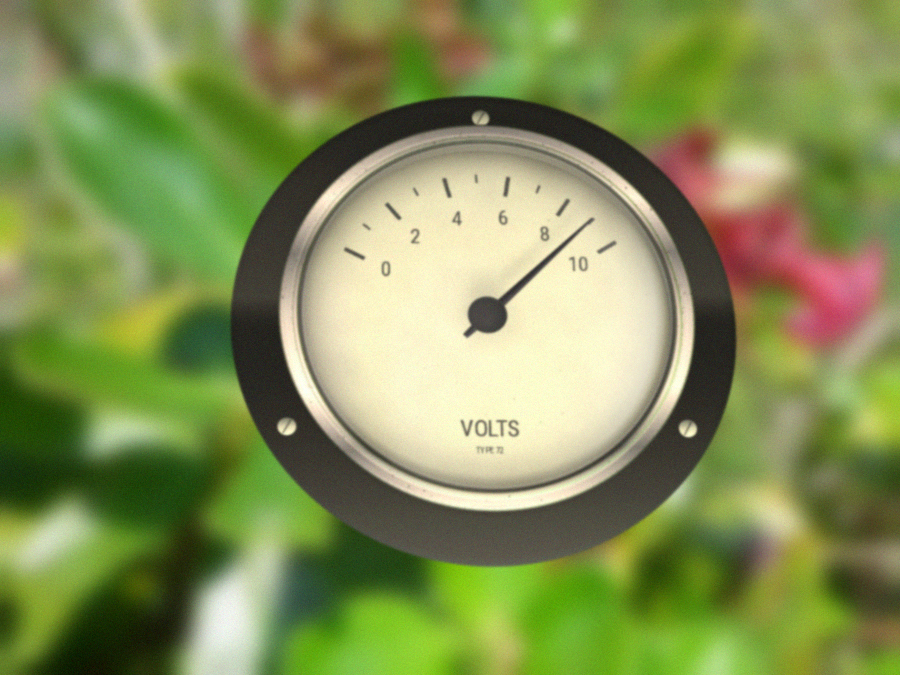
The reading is 9 (V)
